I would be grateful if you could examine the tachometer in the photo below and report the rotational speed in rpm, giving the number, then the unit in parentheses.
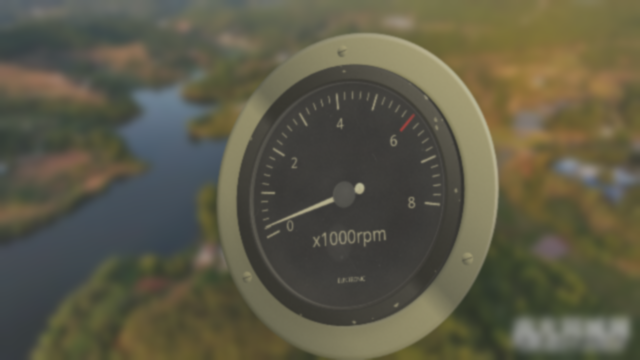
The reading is 200 (rpm)
